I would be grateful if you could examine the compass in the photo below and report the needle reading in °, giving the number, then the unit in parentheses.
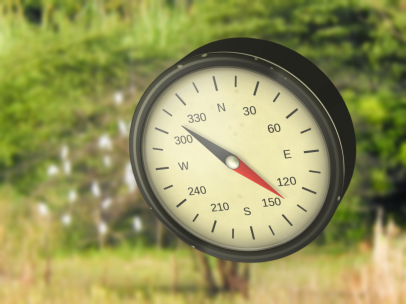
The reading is 135 (°)
